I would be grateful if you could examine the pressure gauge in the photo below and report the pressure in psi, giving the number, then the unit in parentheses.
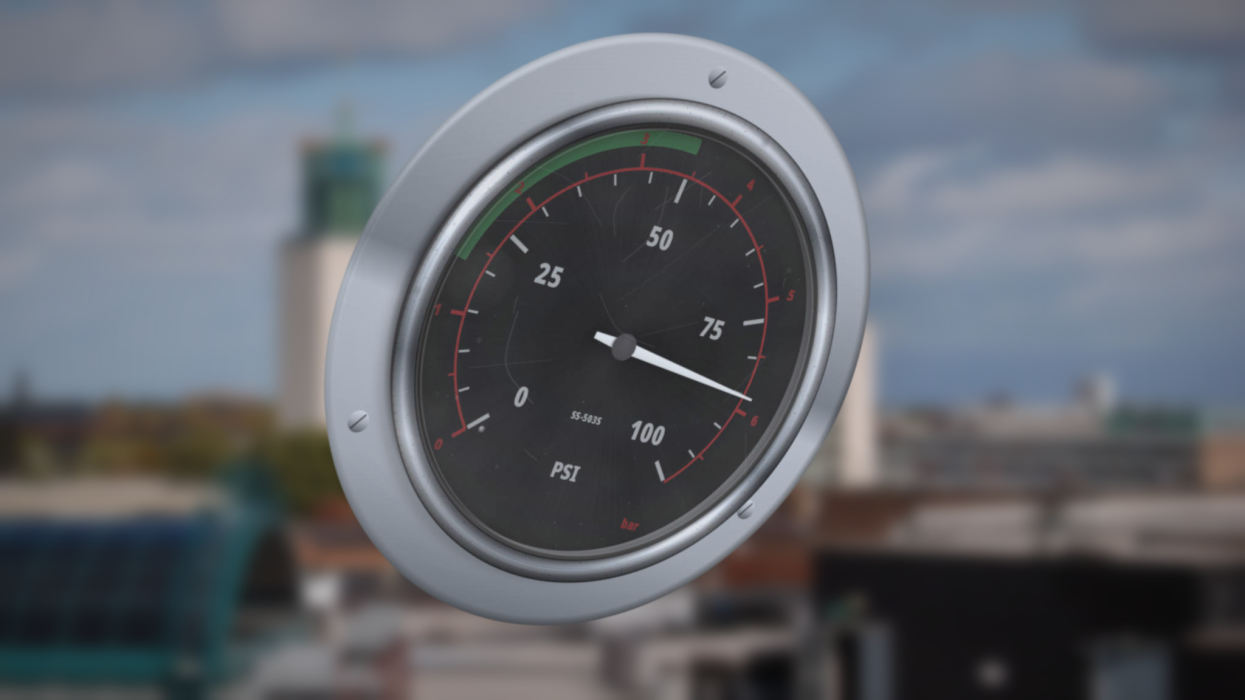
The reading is 85 (psi)
